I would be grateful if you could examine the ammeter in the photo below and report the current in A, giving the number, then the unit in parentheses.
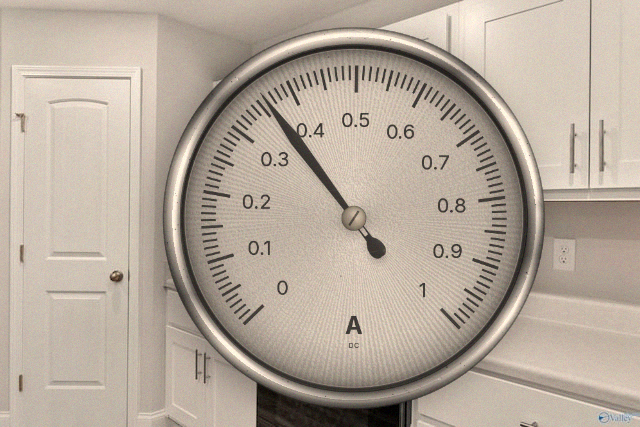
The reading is 0.36 (A)
